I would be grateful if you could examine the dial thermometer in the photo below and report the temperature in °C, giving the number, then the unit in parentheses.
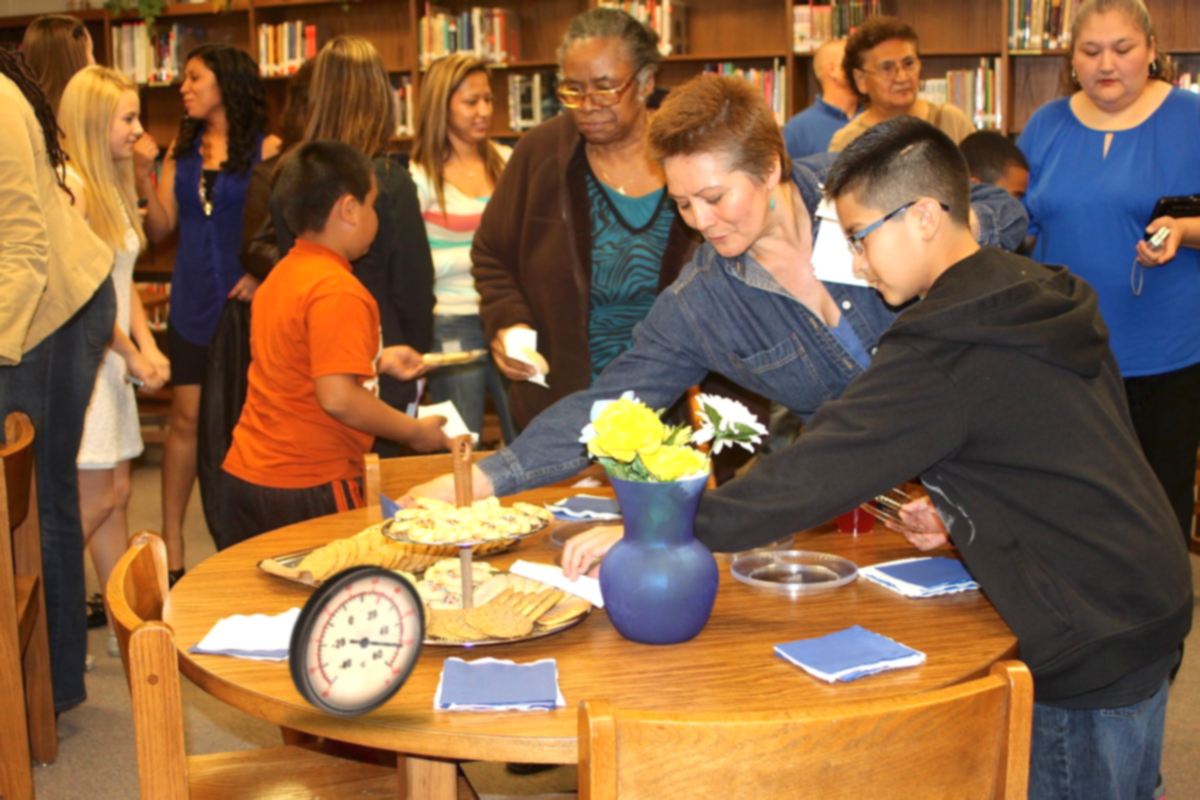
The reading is 50 (°C)
